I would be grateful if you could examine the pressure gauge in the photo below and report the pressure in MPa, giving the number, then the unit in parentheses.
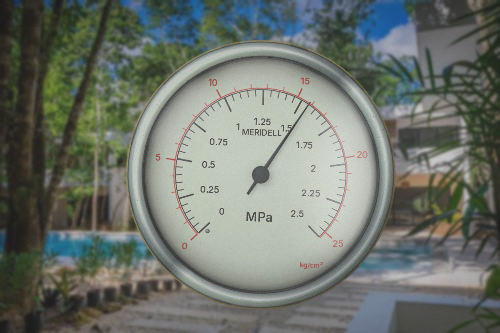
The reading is 1.55 (MPa)
